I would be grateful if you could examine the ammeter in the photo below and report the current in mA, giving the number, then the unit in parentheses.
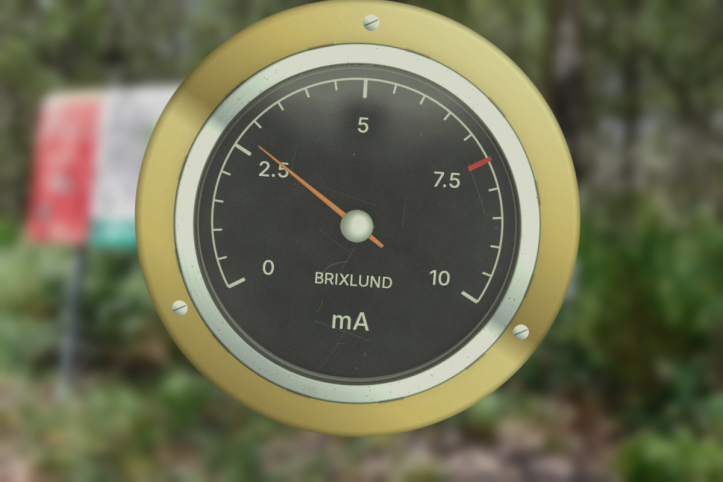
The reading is 2.75 (mA)
